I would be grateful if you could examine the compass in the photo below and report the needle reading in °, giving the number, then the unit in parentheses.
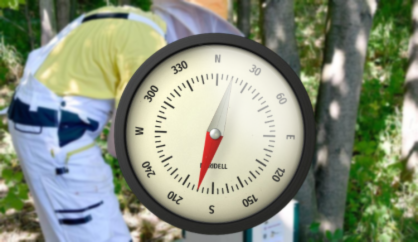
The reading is 195 (°)
